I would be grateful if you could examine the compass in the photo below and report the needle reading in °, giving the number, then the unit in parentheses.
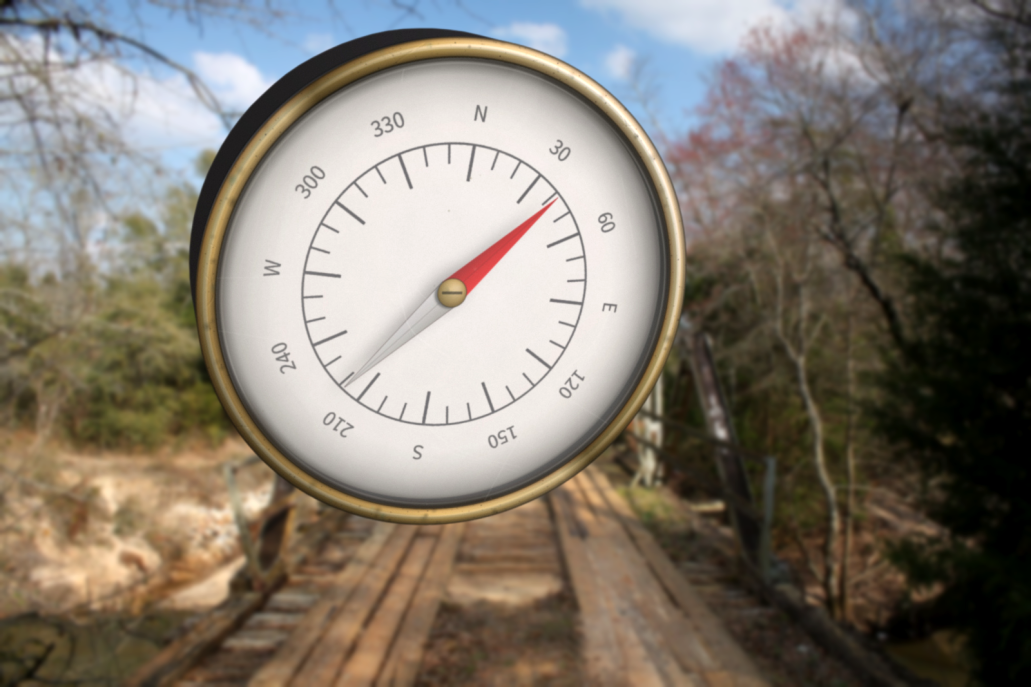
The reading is 40 (°)
